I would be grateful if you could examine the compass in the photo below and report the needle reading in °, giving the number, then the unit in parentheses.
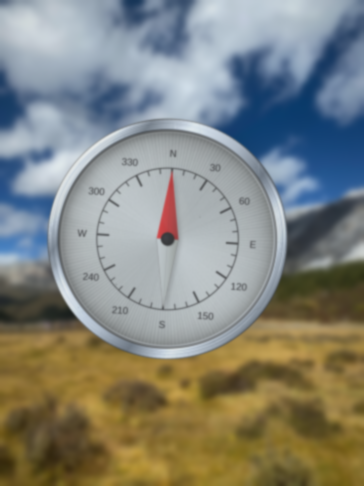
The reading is 0 (°)
